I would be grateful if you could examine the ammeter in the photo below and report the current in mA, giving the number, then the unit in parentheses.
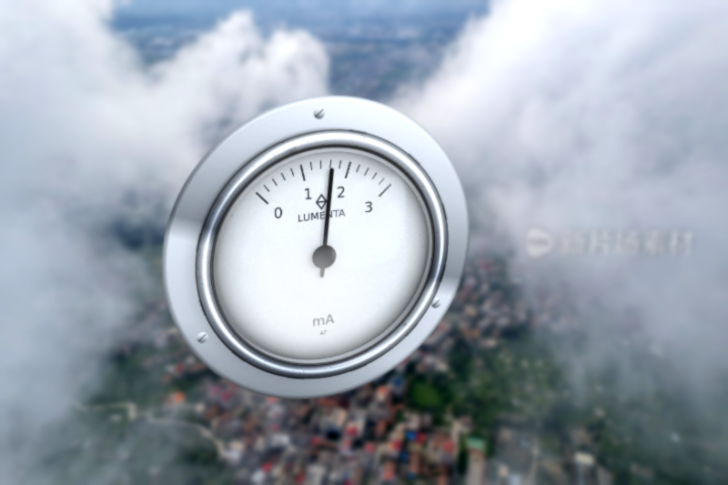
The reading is 1.6 (mA)
